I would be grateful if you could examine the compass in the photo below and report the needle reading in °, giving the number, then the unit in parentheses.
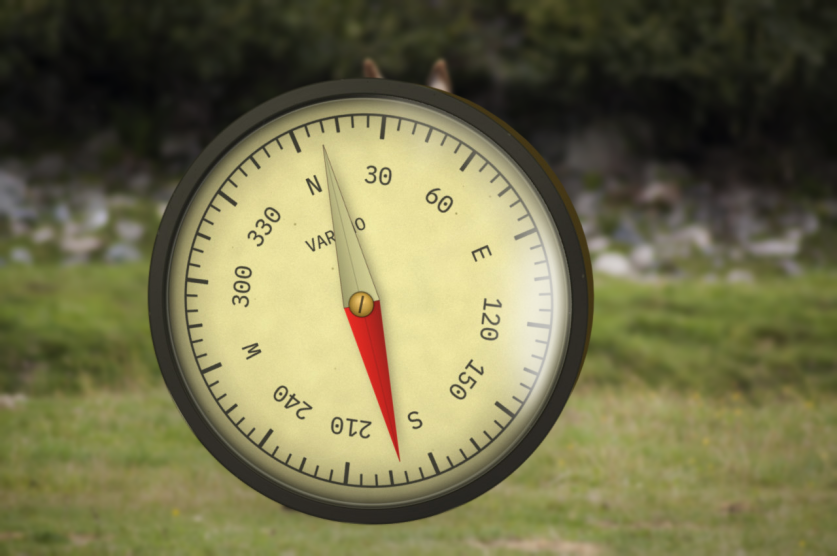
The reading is 190 (°)
